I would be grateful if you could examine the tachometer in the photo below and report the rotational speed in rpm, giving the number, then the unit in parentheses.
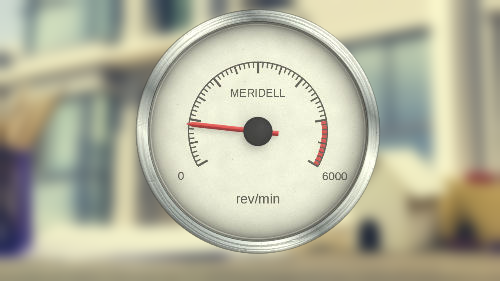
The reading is 900 (rpm)
